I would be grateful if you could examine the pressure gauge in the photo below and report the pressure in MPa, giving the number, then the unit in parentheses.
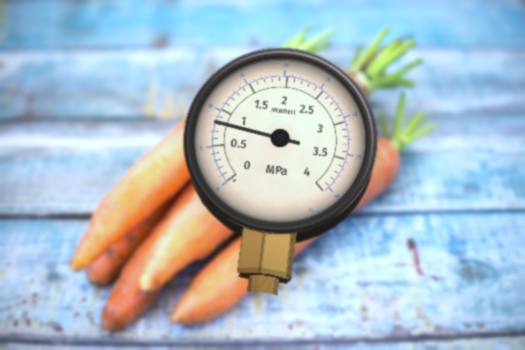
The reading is 0.8 (MPa)
